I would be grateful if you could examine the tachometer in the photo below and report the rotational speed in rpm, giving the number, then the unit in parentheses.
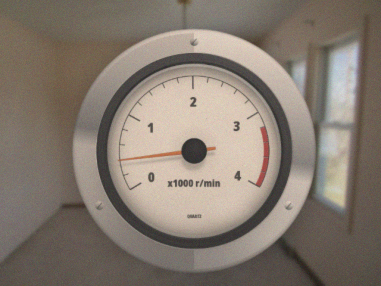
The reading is 400 (rpm)
